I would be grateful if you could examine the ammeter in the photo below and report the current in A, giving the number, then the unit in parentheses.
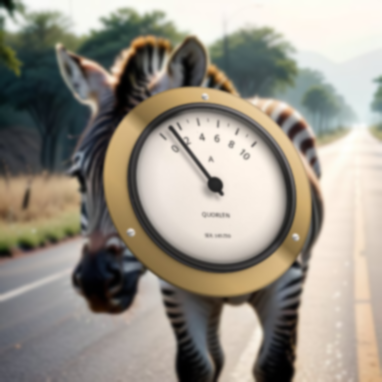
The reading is 1 (A)
